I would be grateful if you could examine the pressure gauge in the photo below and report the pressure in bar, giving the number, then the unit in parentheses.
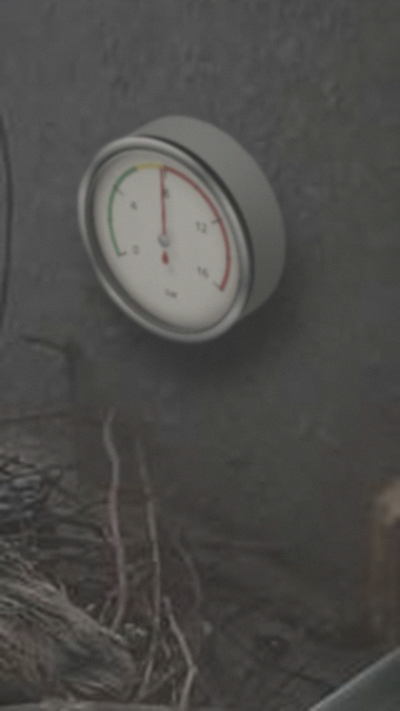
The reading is 8 (bar)
